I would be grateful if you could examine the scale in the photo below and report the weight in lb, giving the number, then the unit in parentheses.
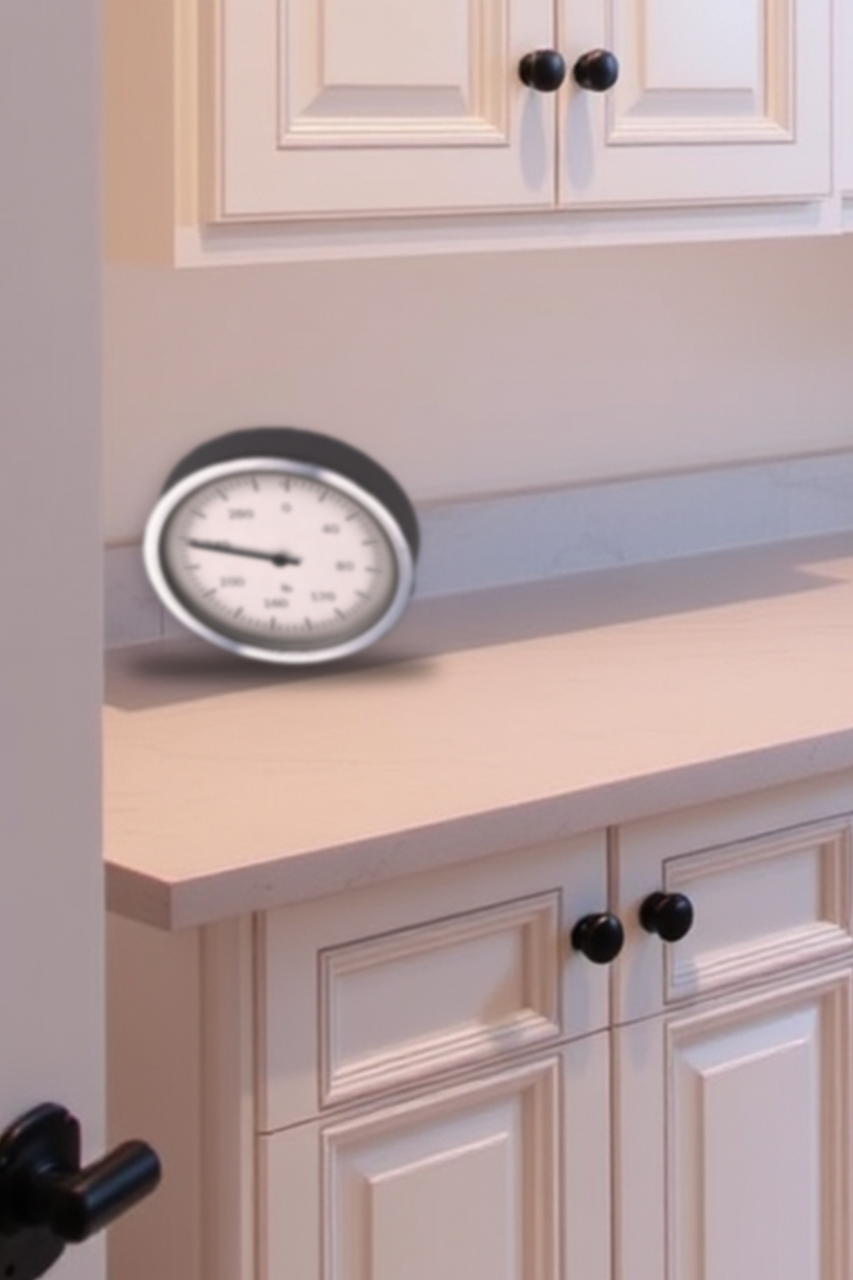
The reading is 240 (lb)
